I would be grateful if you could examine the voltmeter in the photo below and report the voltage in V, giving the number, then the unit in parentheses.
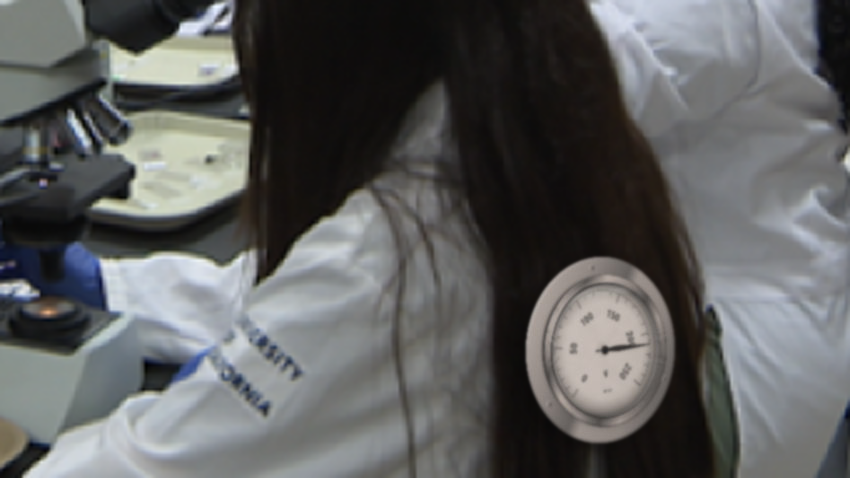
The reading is 210 (V)
